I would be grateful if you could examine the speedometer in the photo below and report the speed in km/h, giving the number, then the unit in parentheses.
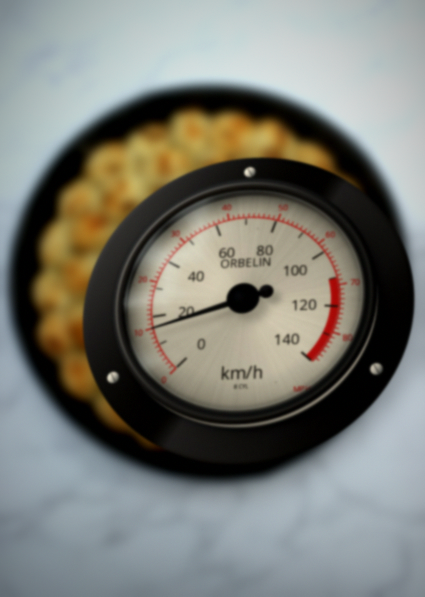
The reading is 15 (km/h)
